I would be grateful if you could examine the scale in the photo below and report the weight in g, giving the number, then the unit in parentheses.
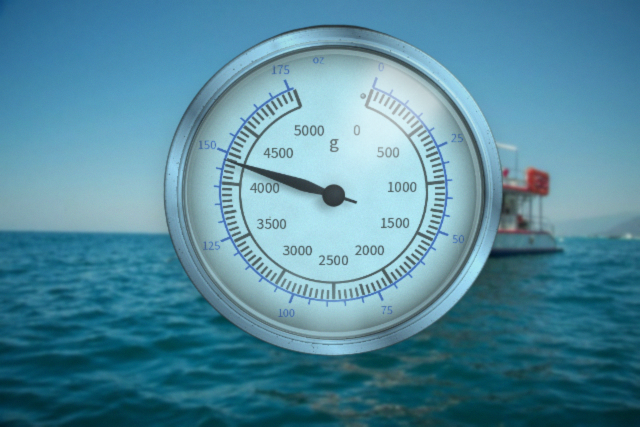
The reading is 4200 (g)
